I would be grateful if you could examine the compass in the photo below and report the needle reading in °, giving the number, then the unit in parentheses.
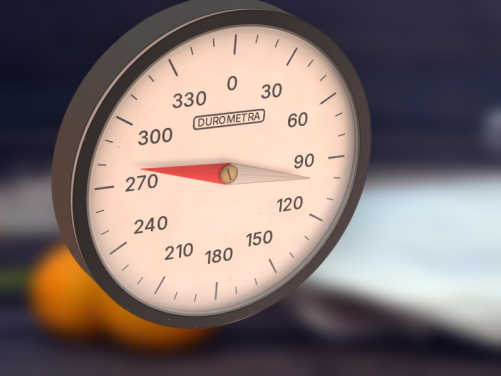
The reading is 280 (°)
